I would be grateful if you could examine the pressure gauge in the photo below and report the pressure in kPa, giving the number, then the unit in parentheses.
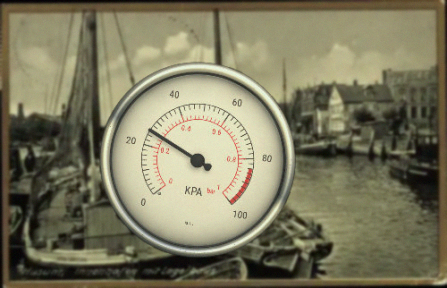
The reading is 26 (kPa)
